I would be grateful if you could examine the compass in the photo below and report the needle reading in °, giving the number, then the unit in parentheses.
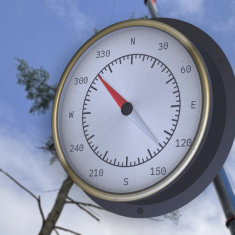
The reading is 315 (°)
